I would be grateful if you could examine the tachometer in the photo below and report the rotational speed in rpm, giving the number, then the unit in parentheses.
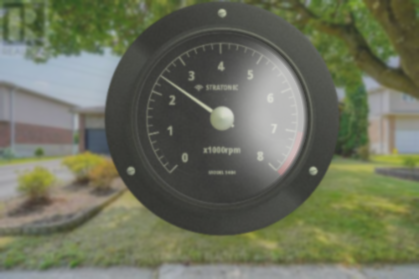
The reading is 2400 (rpm)
